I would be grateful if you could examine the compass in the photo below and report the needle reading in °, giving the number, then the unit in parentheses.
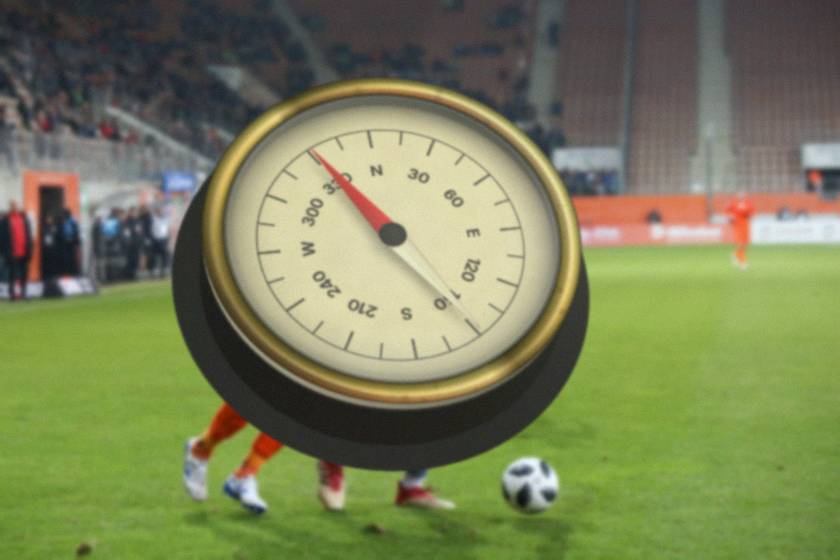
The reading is 330 (°)
